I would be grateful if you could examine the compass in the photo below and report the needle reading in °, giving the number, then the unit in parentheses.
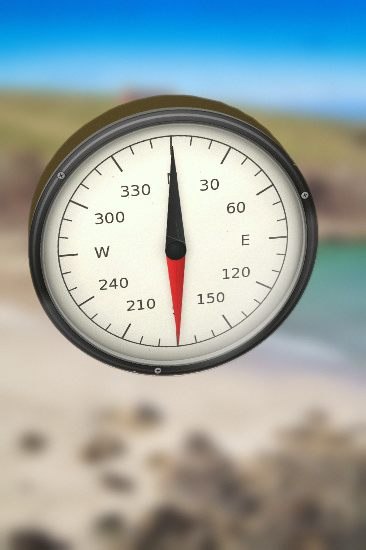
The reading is 180 (°)
